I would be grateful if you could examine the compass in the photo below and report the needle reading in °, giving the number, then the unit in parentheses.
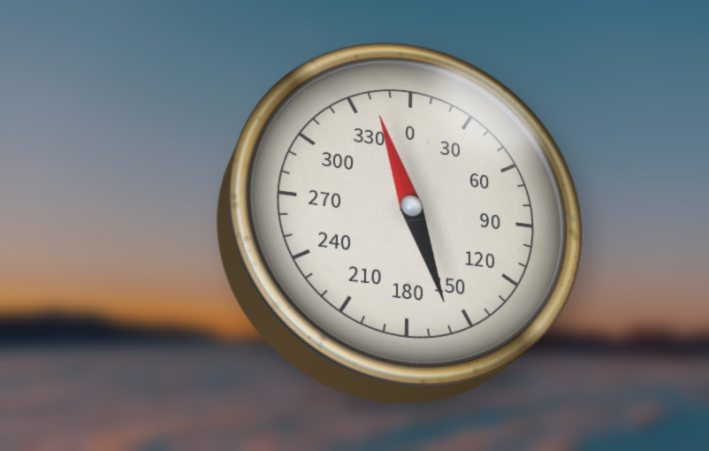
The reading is 340 (°)
